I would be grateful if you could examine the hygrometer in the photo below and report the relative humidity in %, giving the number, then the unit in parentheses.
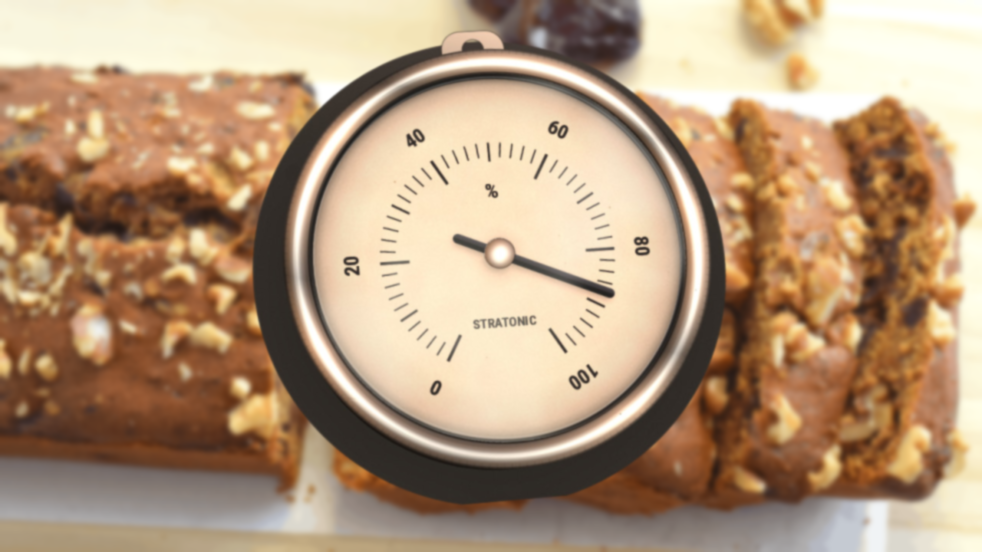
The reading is 88 (%)
